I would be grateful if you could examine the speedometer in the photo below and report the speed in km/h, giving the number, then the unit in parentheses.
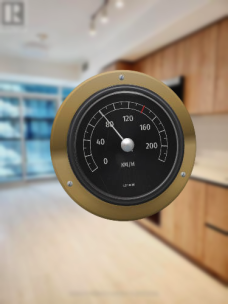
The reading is 80 (km/h)
